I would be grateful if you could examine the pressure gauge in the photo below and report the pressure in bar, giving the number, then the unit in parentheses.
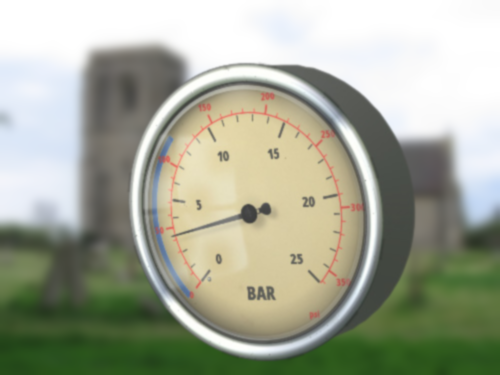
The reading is 3 (bar)
